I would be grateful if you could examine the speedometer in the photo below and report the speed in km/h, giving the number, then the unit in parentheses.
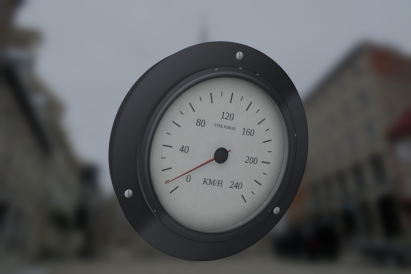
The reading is 10 (km/h)
